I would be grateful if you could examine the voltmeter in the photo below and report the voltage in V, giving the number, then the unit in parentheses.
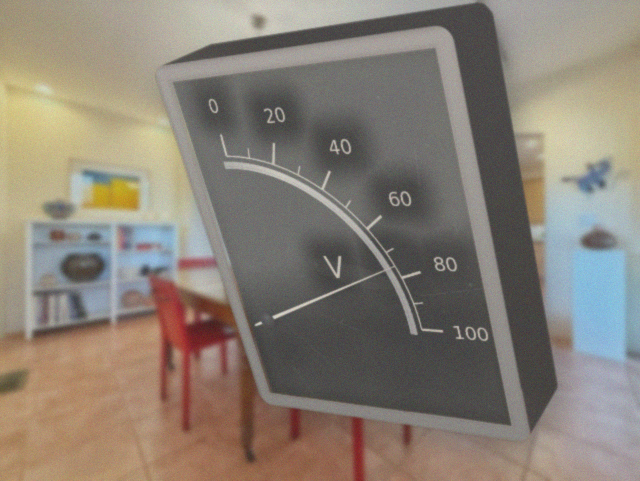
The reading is 75 (V)
